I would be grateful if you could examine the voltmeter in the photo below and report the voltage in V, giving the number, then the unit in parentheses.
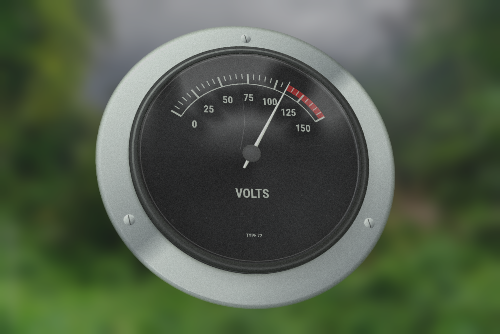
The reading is 110 (V)
